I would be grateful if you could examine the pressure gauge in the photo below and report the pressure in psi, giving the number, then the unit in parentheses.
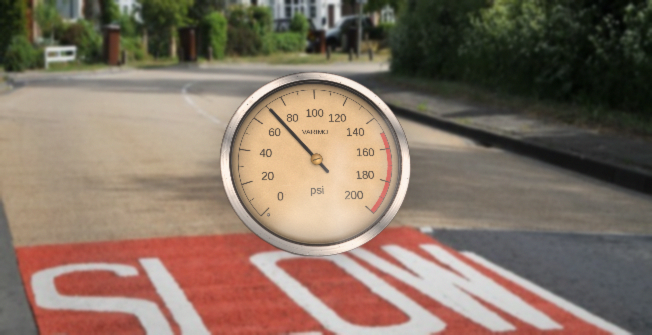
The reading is 70 (psi)
